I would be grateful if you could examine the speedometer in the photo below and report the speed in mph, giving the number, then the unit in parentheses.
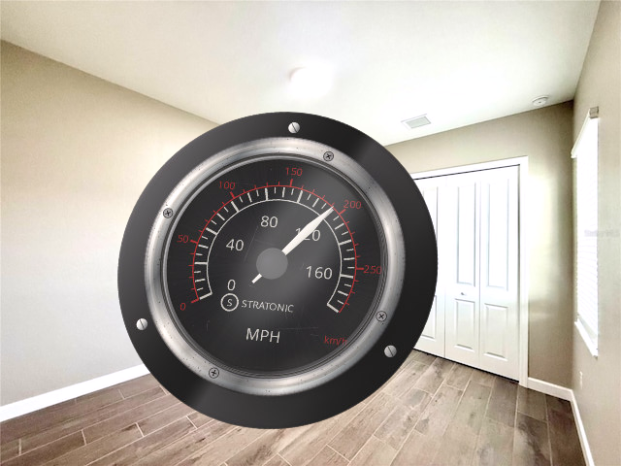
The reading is 120 (mph)
